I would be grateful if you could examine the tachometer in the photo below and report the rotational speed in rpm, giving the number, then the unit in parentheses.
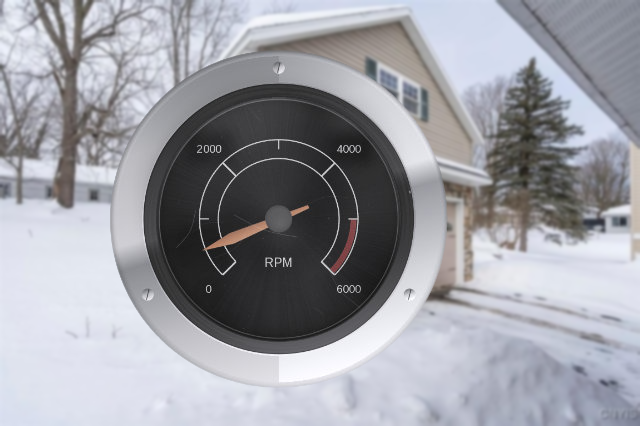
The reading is 500 (rpm)
